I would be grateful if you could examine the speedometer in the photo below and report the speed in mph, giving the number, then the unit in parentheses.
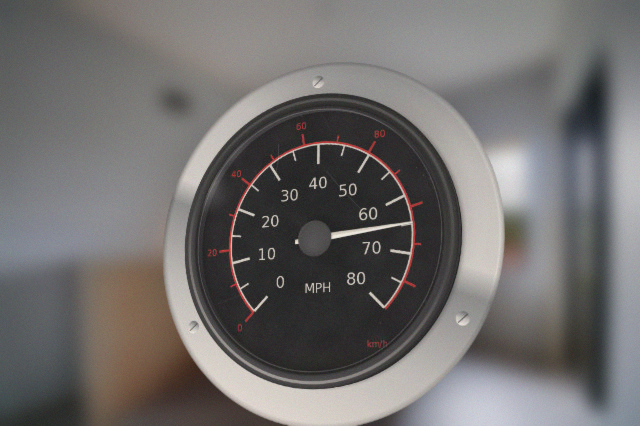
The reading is 65 (mph)
